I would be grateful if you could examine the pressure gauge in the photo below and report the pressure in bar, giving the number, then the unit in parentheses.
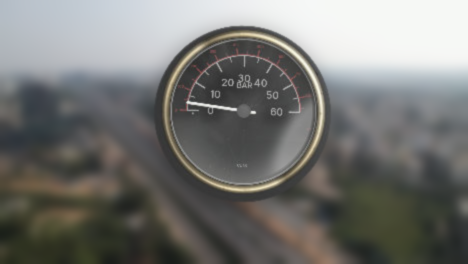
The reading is 2.5 (bar)
